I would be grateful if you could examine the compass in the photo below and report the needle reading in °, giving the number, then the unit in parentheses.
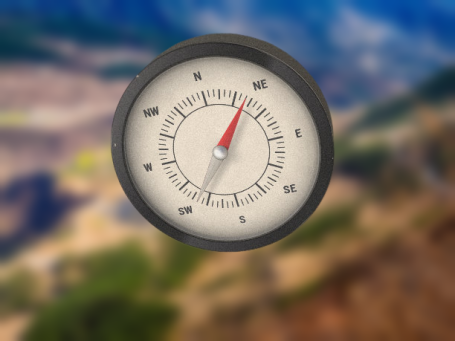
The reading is 40 (°)
